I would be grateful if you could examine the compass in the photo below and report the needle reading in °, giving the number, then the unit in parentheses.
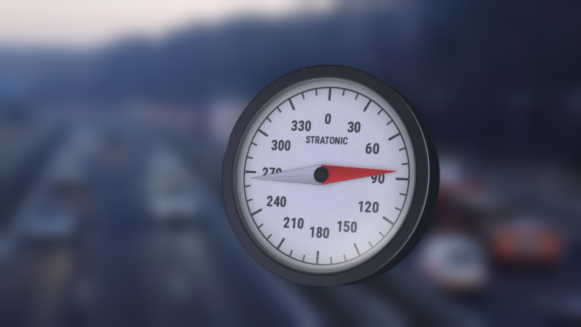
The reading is 85 (°)
